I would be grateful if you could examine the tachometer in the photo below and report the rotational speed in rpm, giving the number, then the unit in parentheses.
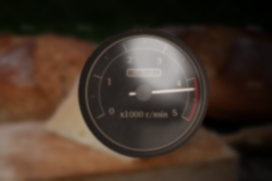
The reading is 4250 (rpm)
